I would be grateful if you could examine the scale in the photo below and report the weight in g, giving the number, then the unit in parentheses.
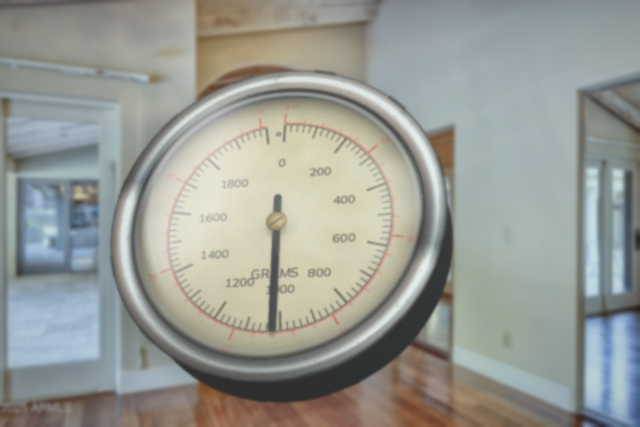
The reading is 1020 (g)
